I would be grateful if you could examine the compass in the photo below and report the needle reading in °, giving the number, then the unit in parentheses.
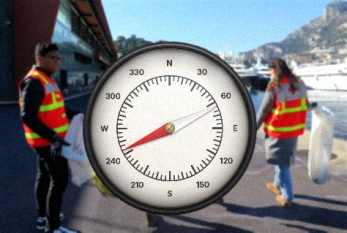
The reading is 245 (°)
